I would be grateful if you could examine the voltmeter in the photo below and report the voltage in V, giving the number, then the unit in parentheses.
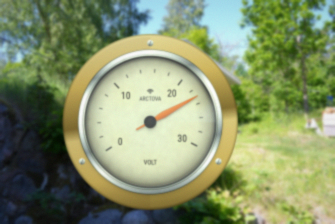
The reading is 23 (V)
